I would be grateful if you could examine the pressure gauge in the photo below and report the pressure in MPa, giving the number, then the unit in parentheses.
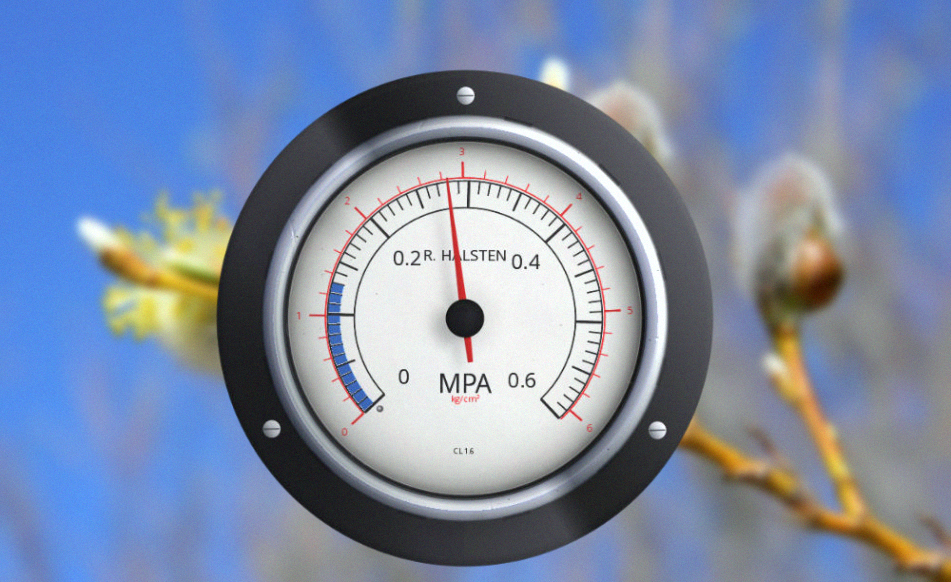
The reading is 0.28 (MPa)
